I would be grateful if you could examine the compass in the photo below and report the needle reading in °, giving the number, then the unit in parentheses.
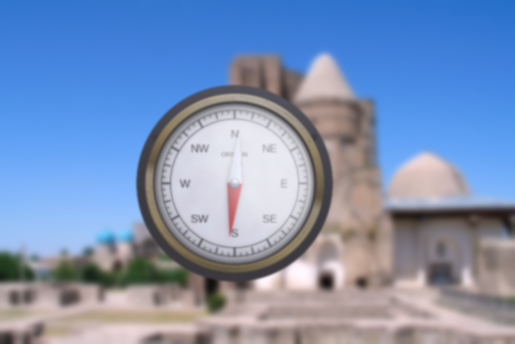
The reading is 185 (°)
